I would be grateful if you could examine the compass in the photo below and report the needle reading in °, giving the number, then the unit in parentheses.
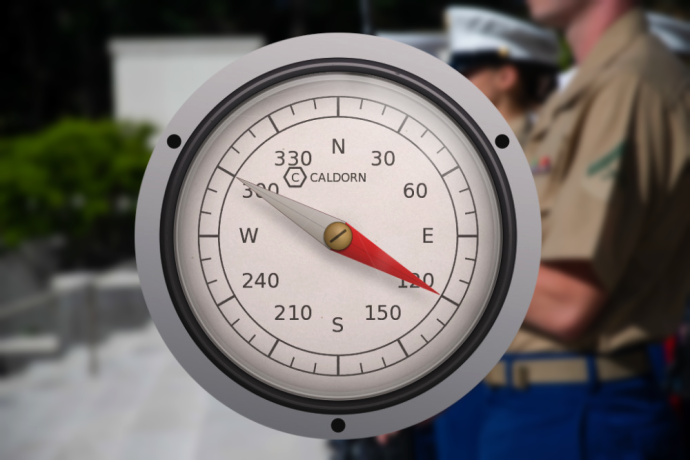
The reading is 120 (°)
